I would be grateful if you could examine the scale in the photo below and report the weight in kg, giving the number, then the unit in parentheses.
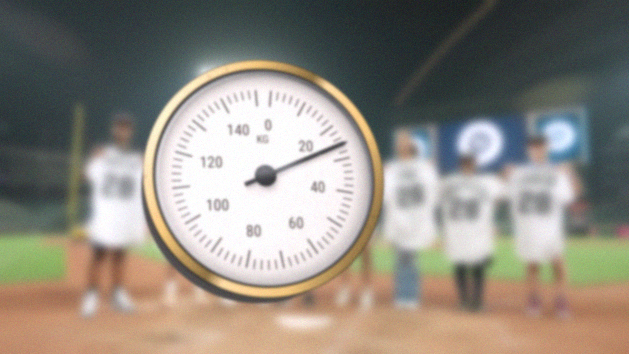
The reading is 26 (kg)
